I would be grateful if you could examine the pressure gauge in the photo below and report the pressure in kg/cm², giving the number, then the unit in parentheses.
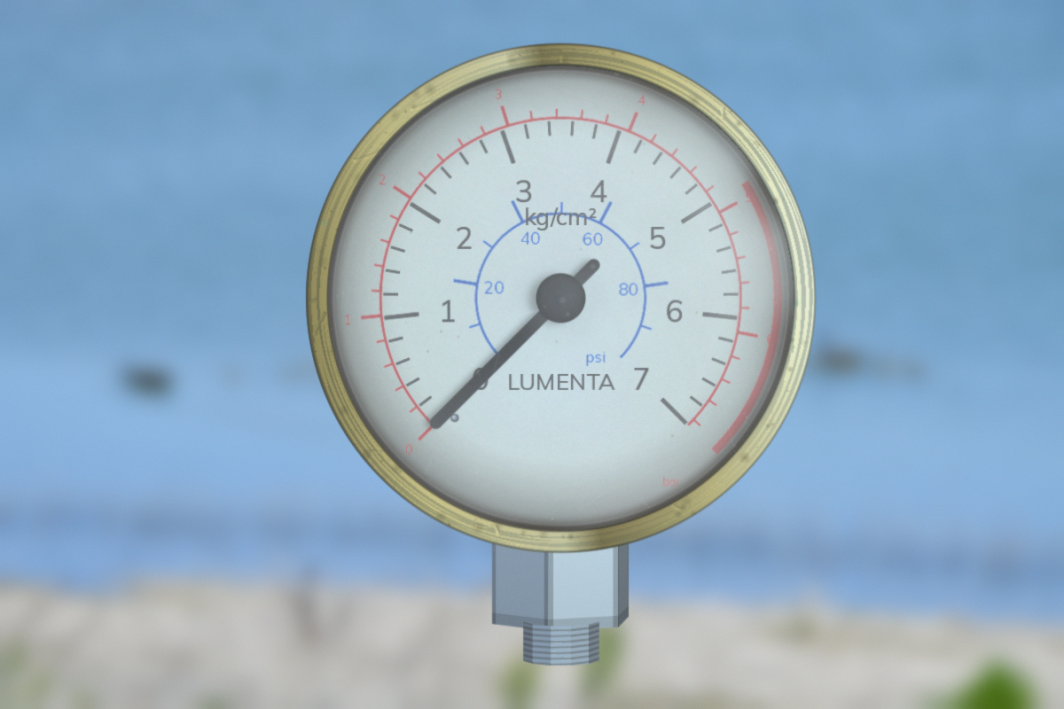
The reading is 0 (kg/cm²)
